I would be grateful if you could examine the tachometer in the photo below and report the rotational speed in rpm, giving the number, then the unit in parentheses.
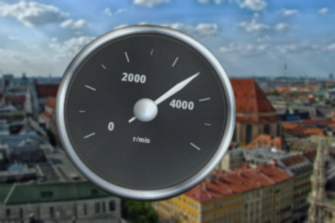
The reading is 3500 (rpm)
